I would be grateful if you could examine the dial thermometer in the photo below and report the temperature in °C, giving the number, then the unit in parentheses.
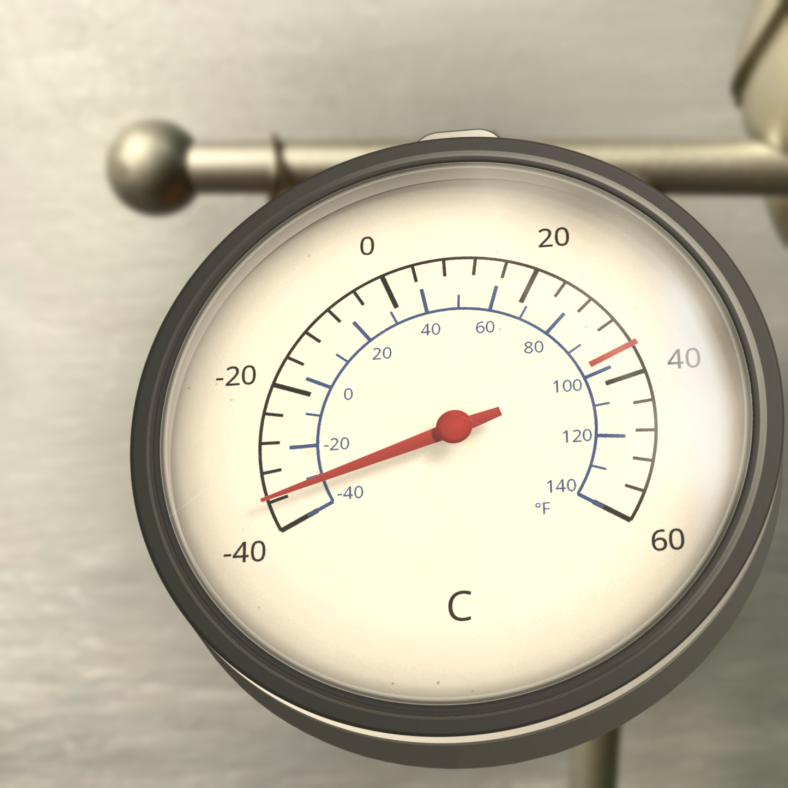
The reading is -36 (°C)
